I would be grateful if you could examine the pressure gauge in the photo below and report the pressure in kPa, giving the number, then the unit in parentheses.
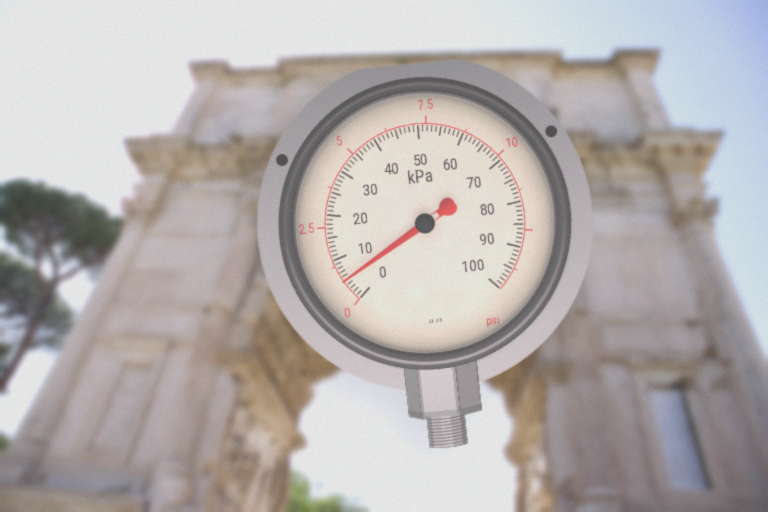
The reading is 5 (kPa)
